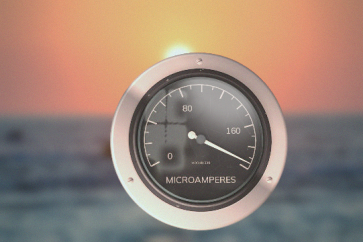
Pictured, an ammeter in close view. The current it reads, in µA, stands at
195 µA
